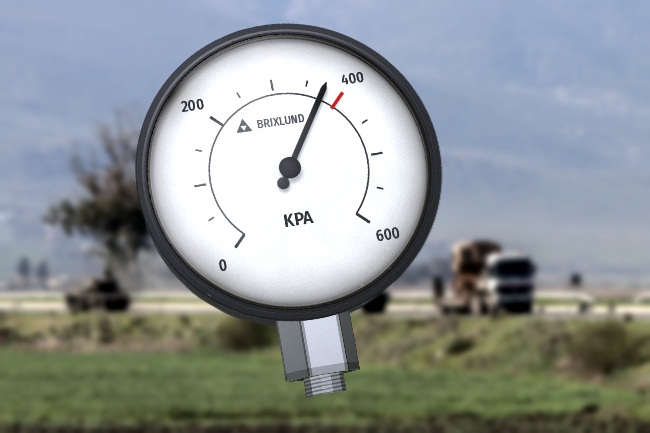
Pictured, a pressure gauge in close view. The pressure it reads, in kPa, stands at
375 kPa
